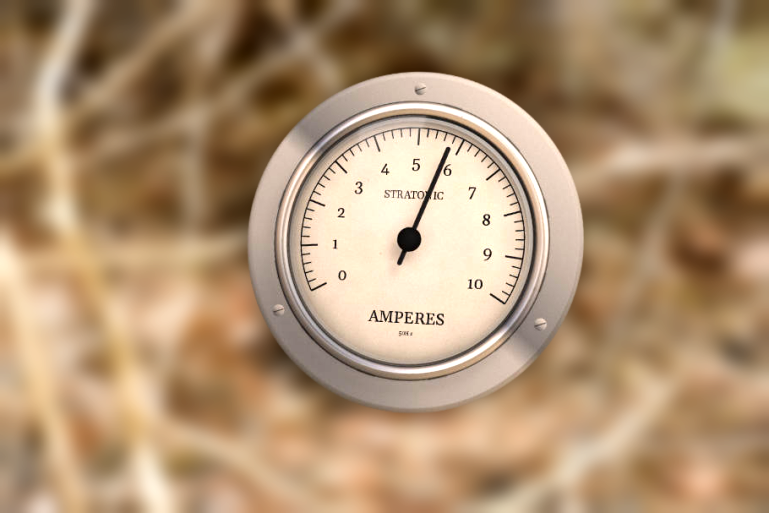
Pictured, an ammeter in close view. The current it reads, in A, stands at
5.8 A
